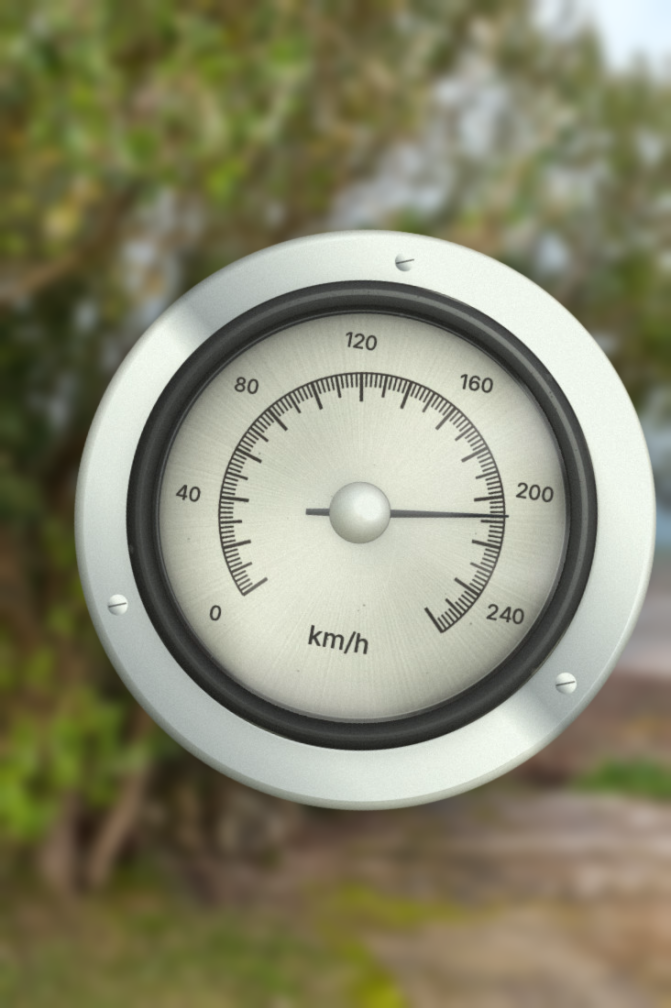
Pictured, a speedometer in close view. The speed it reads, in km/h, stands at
208 km/h
